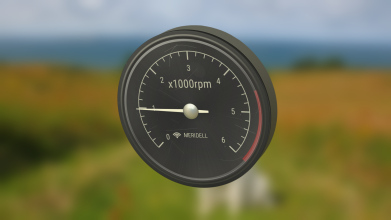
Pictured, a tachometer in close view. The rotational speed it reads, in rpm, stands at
1000 rpm
